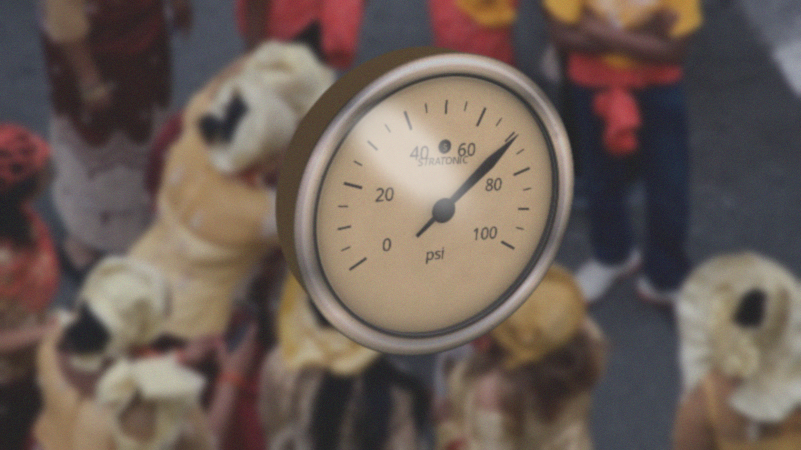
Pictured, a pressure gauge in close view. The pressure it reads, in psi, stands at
70 psi
